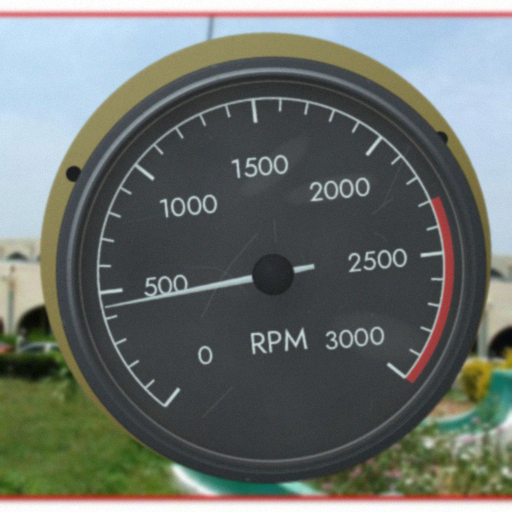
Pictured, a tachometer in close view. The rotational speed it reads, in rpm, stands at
450 rpm
